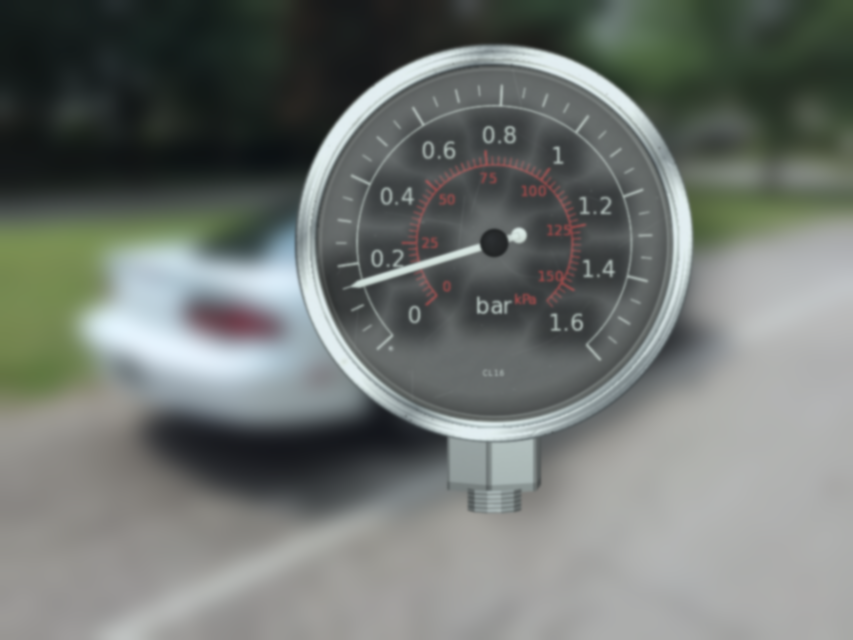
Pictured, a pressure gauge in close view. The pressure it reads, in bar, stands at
0.15 bar
